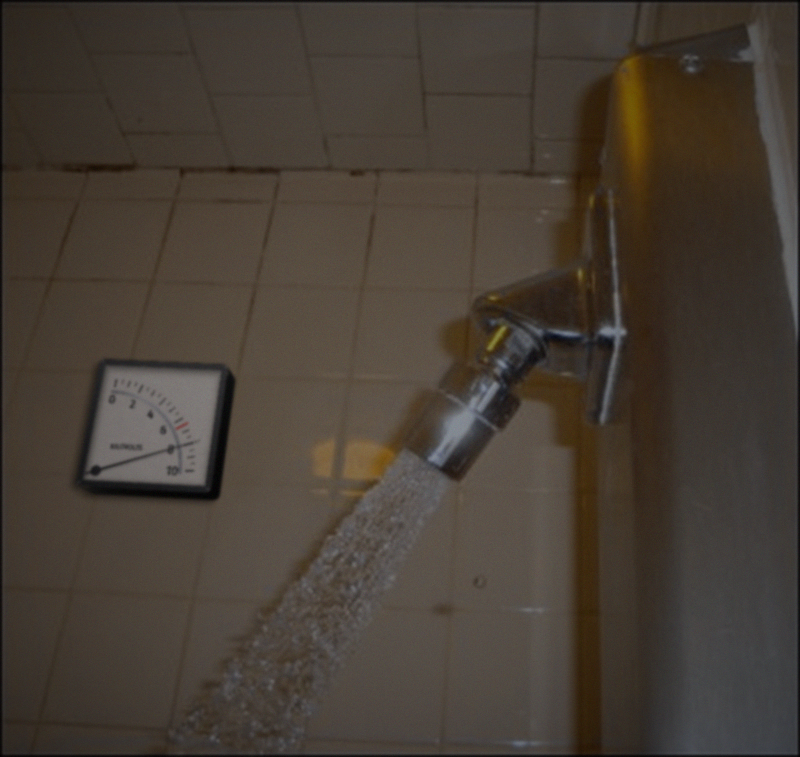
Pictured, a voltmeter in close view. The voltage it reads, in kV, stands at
8 kV
